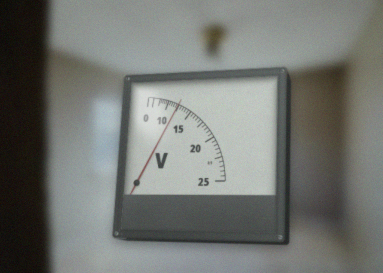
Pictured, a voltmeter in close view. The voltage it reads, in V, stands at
12.5 V
